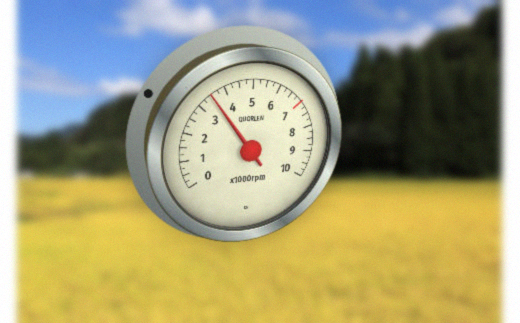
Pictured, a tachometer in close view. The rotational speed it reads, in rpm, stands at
3500 rpm
